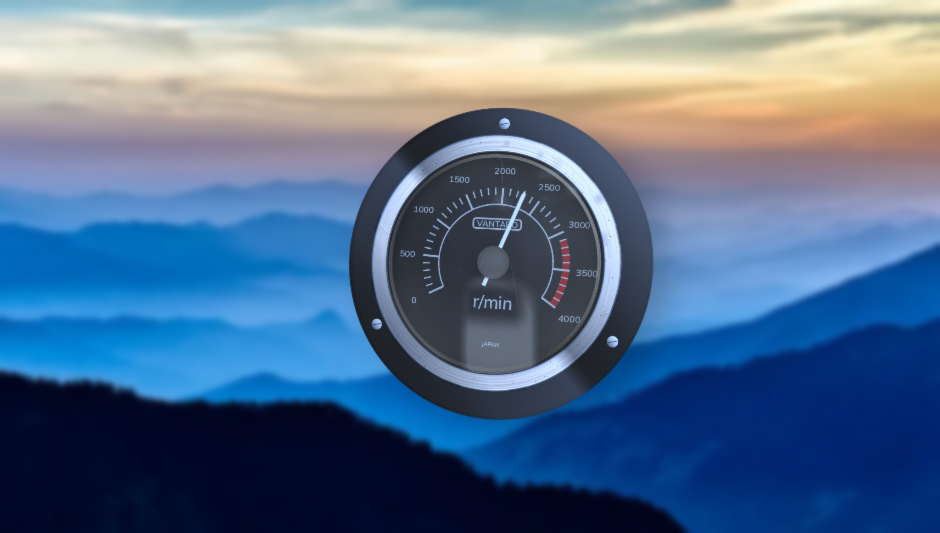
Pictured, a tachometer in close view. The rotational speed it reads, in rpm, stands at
2300 rpm
